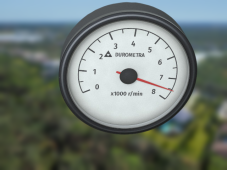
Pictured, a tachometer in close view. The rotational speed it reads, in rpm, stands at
7500 rpm
